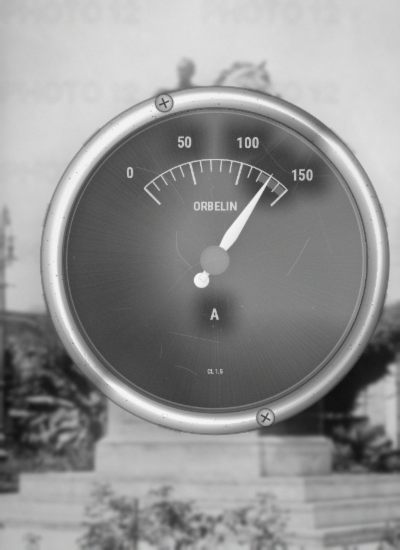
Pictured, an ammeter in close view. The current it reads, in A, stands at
130 A
